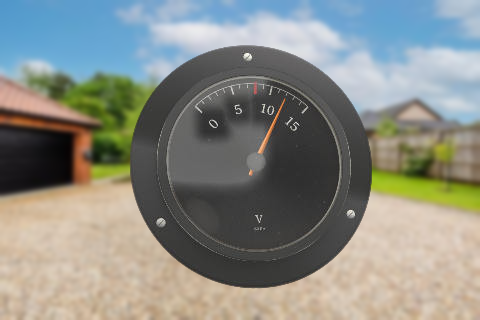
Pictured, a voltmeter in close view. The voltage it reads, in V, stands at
12 V
